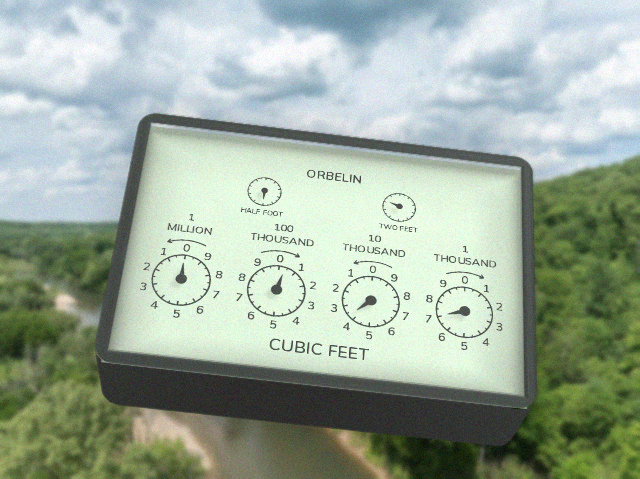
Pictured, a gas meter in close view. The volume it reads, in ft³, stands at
3700 ft³
